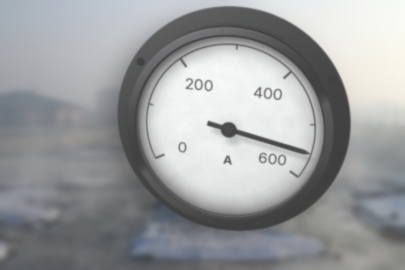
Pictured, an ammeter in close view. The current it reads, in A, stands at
550 A
